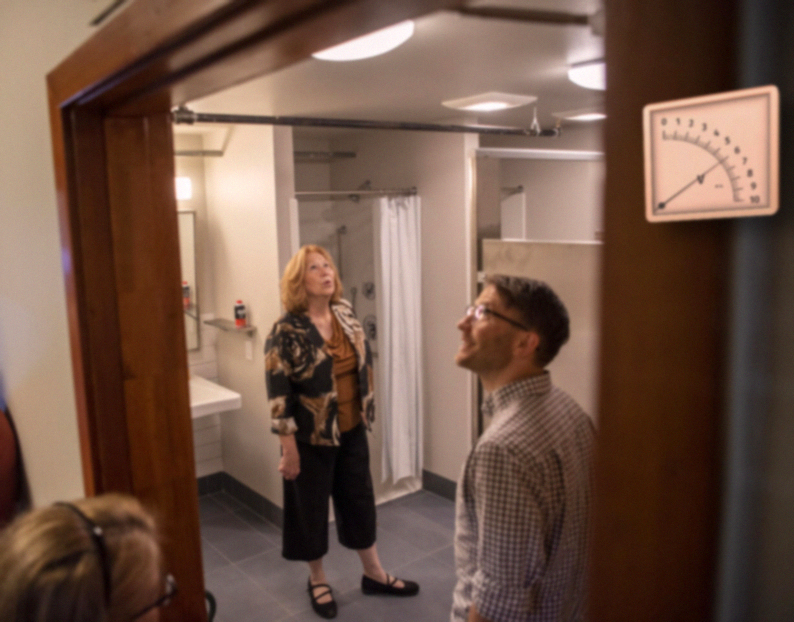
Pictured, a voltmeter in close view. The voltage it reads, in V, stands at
6 V
